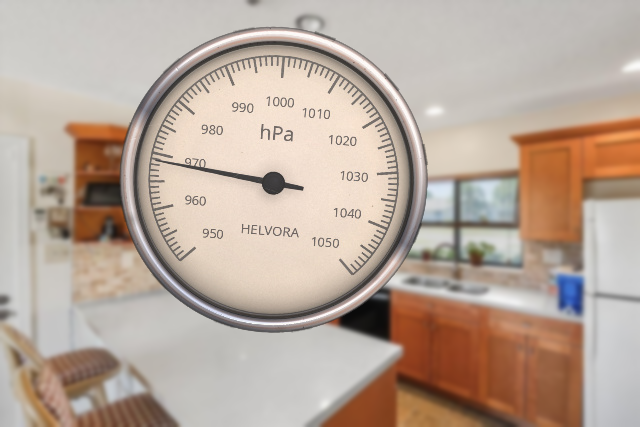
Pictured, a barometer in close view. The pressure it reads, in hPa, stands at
969 hPa
